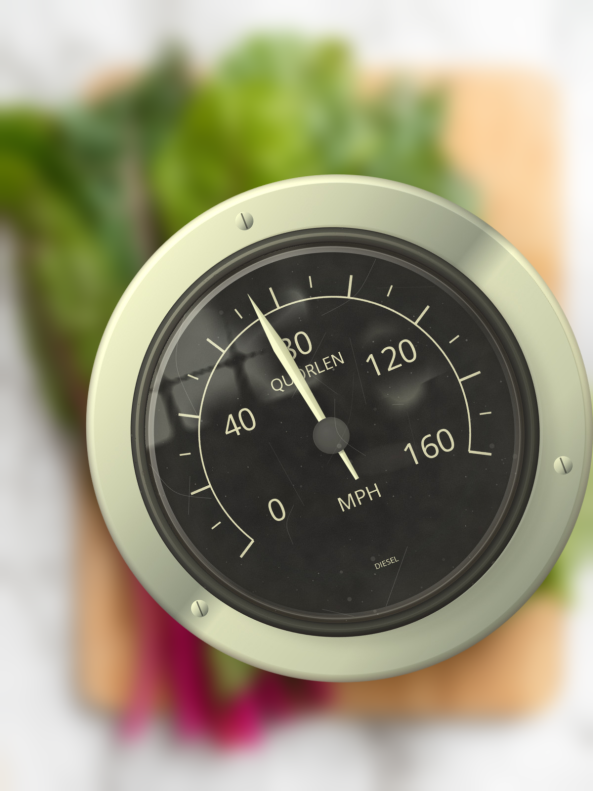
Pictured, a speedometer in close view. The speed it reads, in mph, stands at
75 mph
